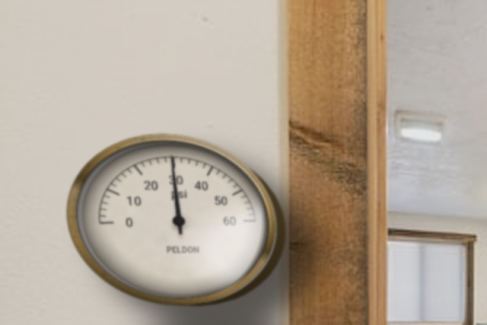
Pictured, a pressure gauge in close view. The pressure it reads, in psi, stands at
30 psi
